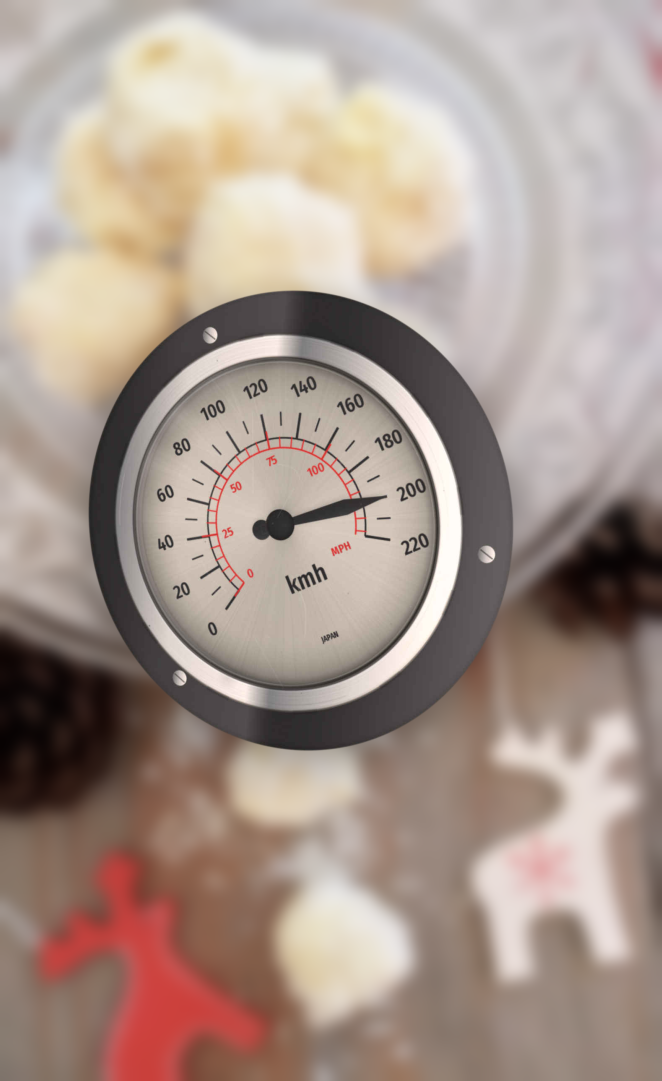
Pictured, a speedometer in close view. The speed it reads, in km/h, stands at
200 km/h
